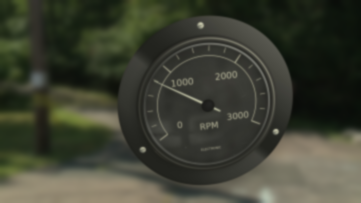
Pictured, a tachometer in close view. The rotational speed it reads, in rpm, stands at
800 rpm
